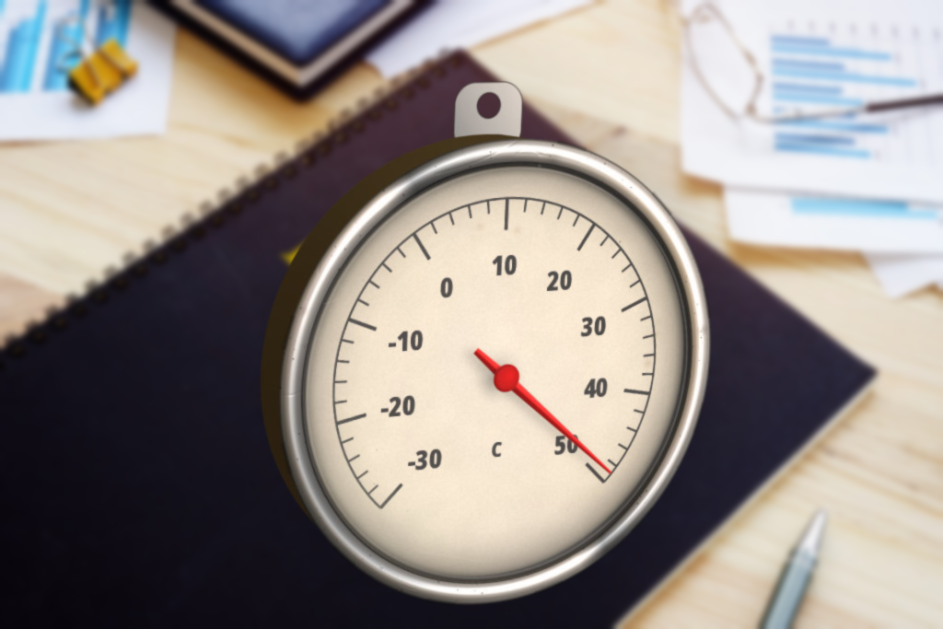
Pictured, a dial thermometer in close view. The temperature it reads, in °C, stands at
49 °C
